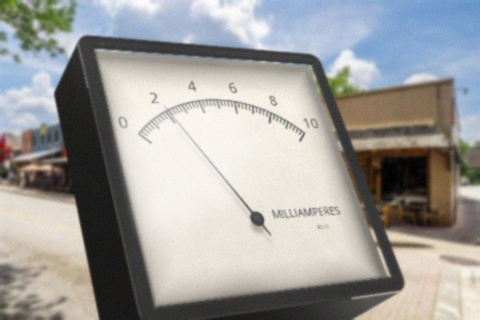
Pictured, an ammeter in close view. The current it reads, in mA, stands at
2 mA
